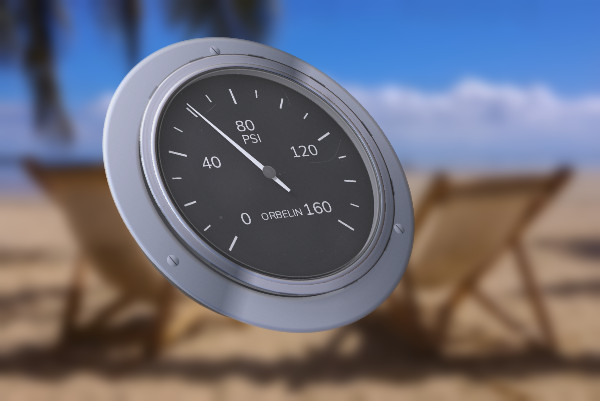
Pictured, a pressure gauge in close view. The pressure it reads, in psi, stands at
60 psi
